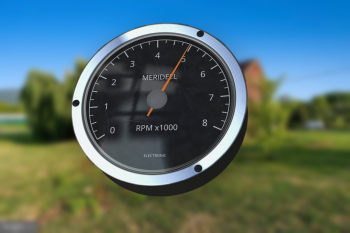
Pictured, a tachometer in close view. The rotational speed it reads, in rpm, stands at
5000 rpm
